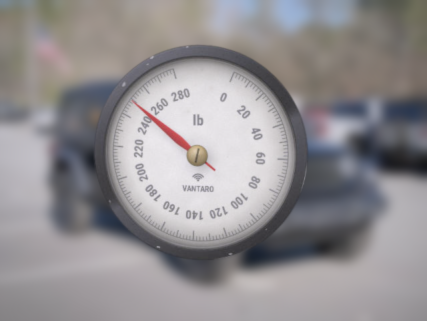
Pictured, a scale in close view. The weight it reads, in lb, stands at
250 lb
